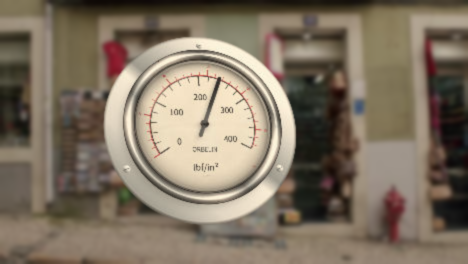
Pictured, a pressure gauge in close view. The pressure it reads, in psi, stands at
240 psi
